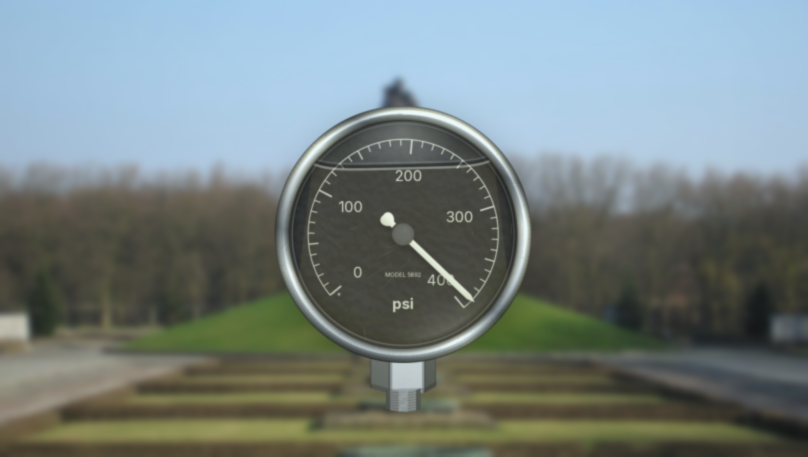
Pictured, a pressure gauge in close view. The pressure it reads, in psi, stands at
390 psi
